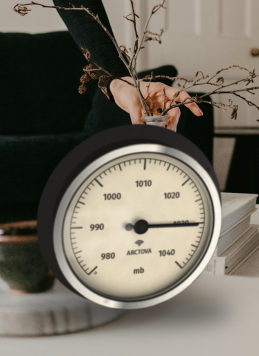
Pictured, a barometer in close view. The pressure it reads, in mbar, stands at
1030 mbar
